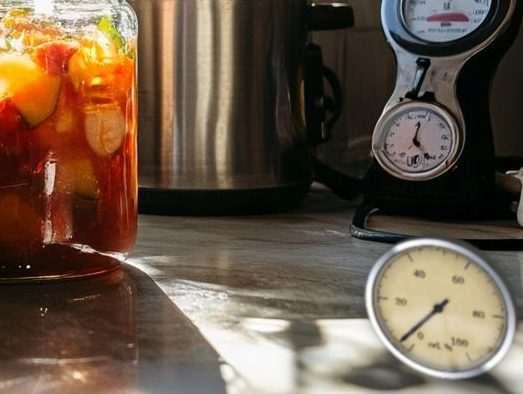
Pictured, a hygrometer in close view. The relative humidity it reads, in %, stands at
4 %
